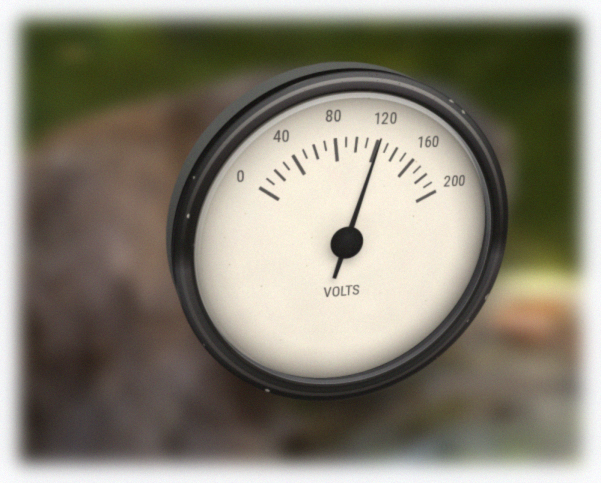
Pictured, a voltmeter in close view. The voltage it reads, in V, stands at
120 V
